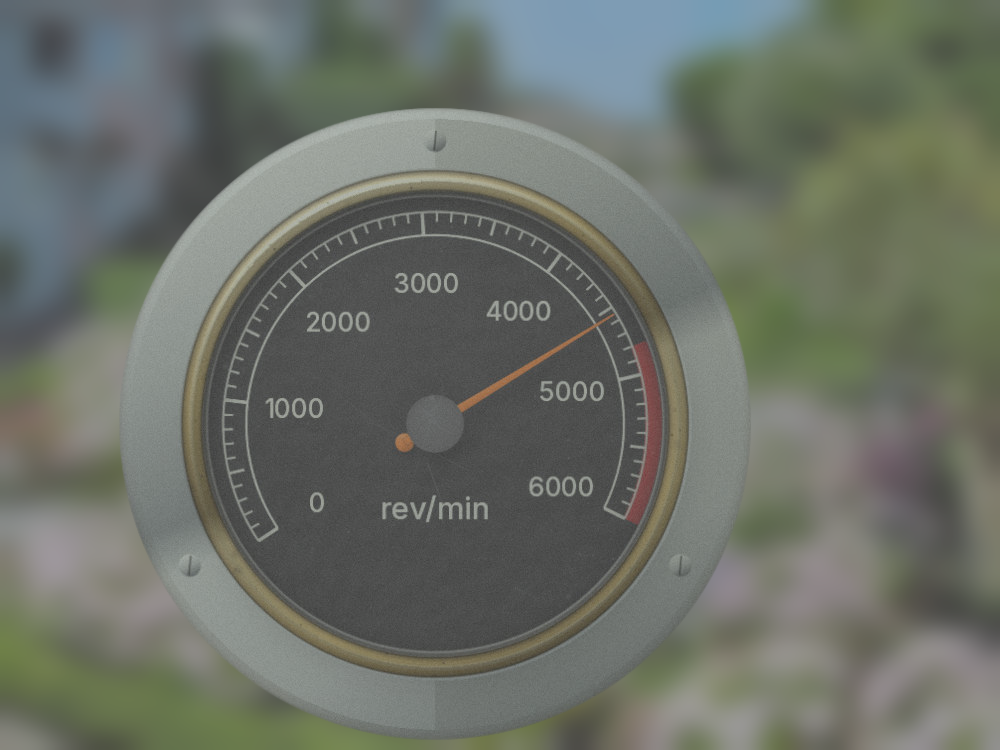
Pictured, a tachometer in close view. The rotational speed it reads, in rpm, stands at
4550 rpm
